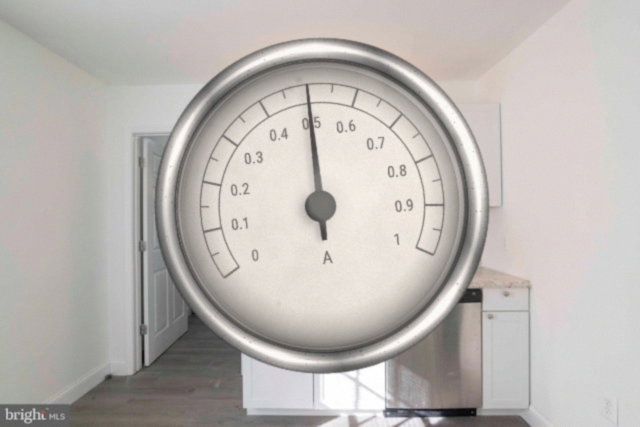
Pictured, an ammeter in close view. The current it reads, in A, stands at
0.5 A
